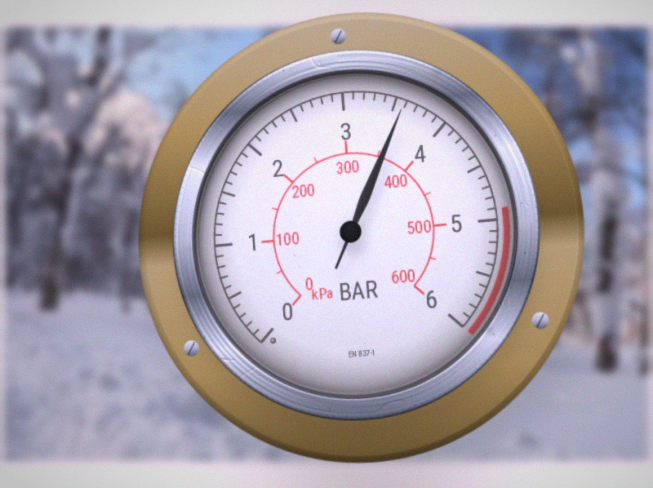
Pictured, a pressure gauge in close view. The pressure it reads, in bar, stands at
3.6 bar
